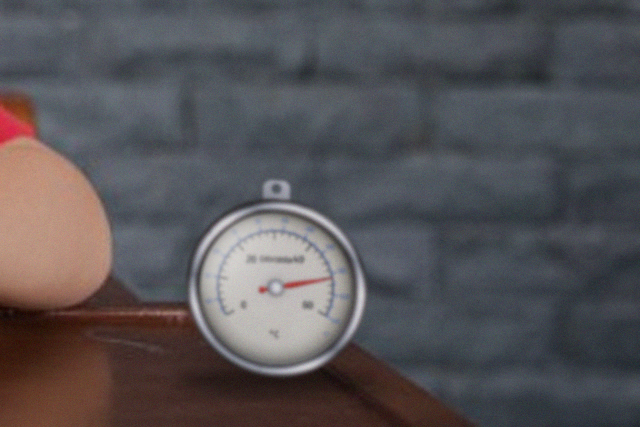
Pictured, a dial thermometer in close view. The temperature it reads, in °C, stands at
50 °C
